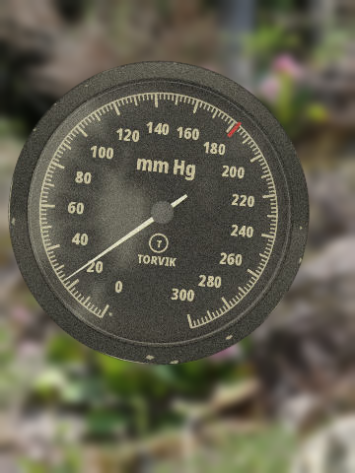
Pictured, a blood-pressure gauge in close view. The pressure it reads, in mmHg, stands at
24 mmHg
